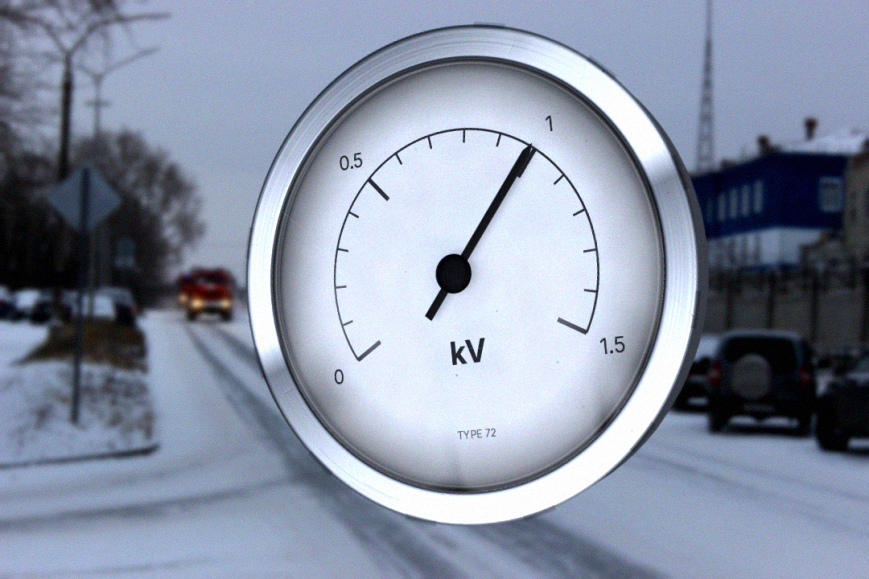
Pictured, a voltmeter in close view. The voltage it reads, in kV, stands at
1 kV
